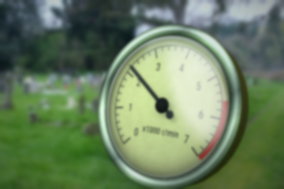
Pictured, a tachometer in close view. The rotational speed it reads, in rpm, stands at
2200 rpm
